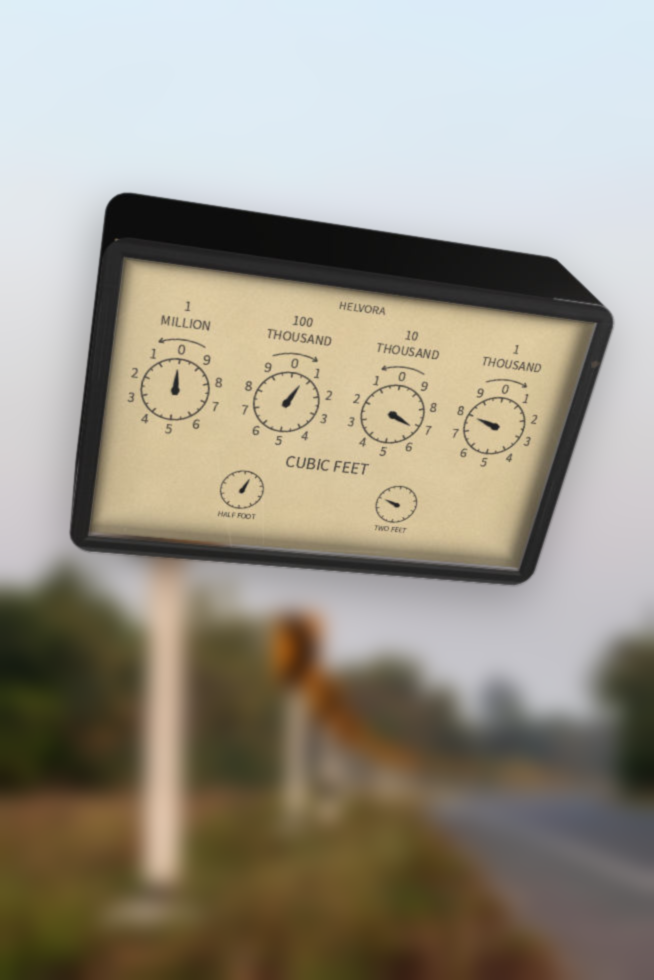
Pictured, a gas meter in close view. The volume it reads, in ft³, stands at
6800 ft³
